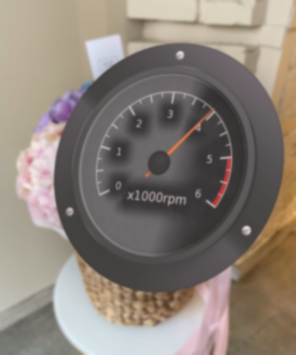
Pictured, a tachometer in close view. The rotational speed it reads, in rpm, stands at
4000 rpm
